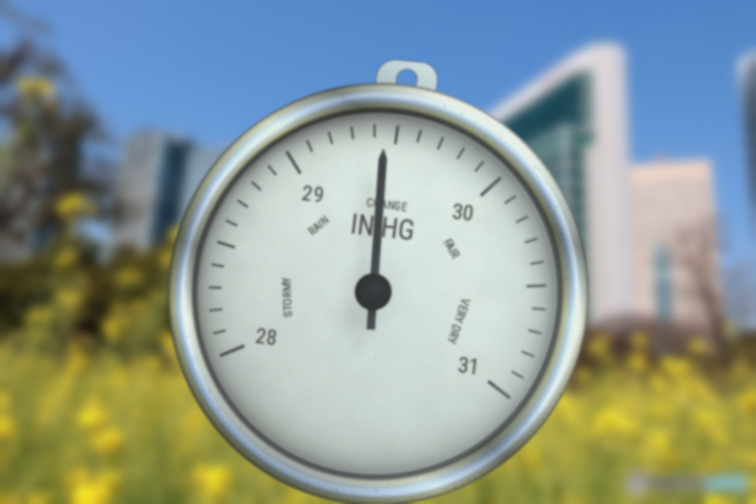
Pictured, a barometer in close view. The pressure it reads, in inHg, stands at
29.45 inHg
